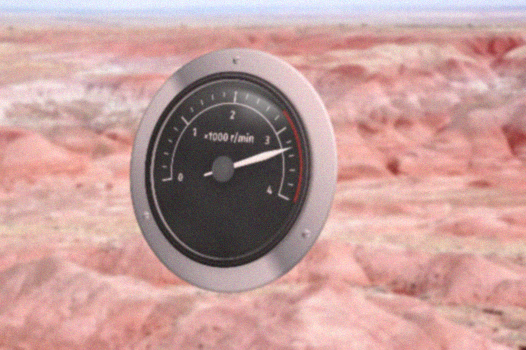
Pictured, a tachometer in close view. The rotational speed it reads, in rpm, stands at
3300 rpm
